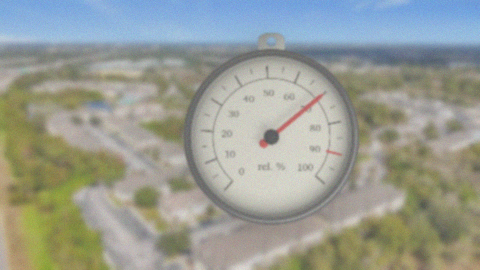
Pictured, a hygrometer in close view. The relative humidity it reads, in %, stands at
70 %
